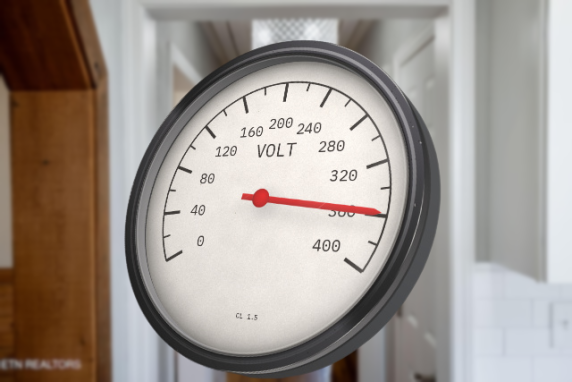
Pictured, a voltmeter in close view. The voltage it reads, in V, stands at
360 V
